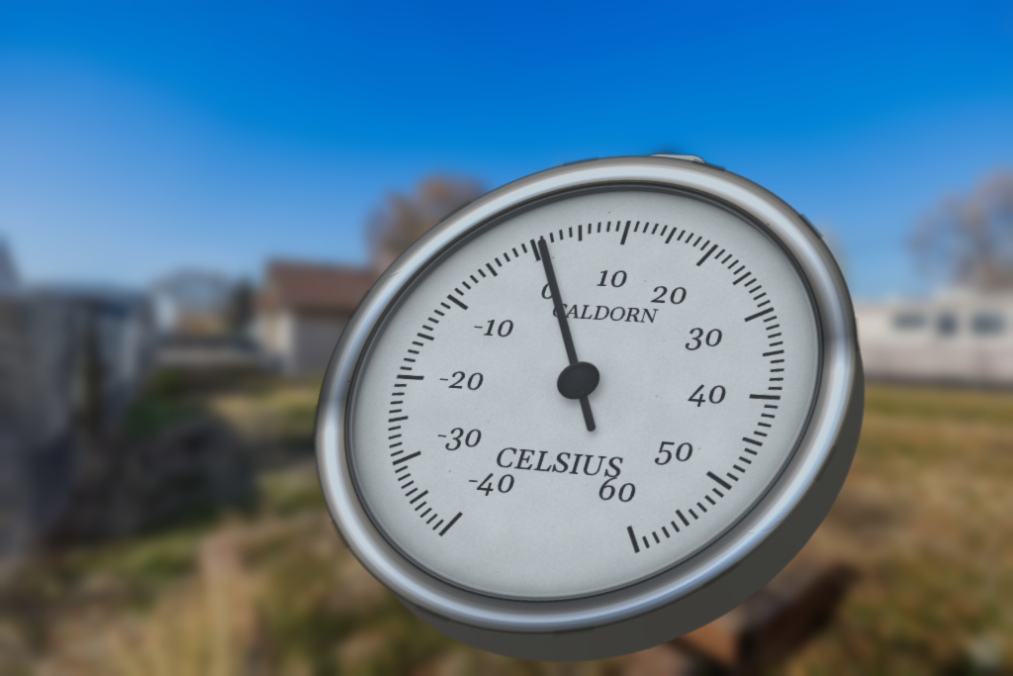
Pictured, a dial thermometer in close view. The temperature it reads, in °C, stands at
1 °C
